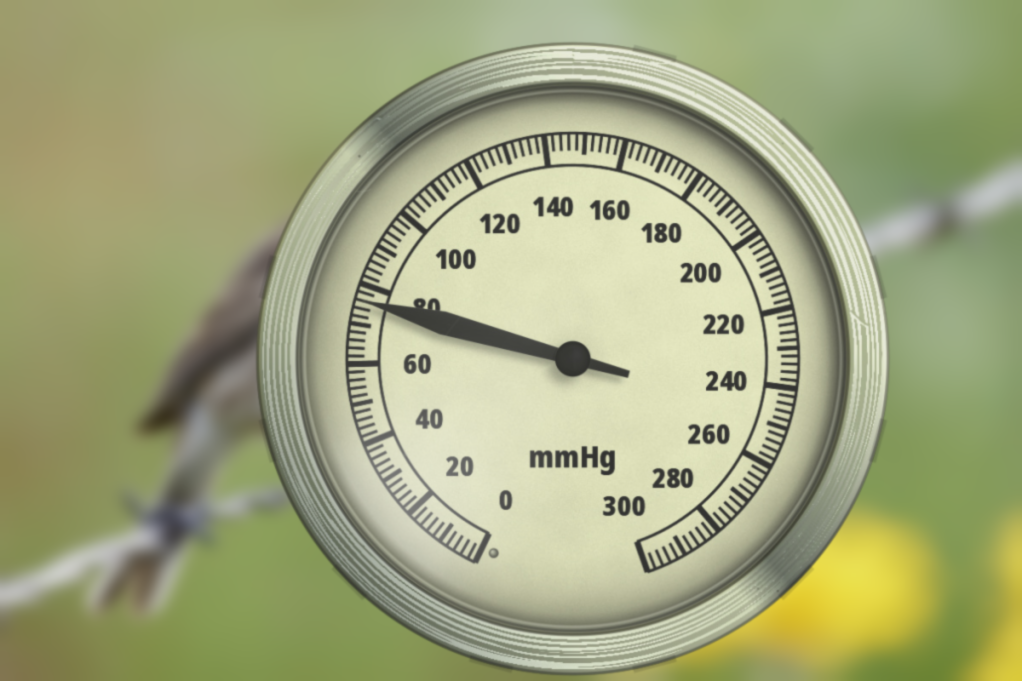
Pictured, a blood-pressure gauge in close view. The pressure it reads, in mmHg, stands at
76 mmHg
